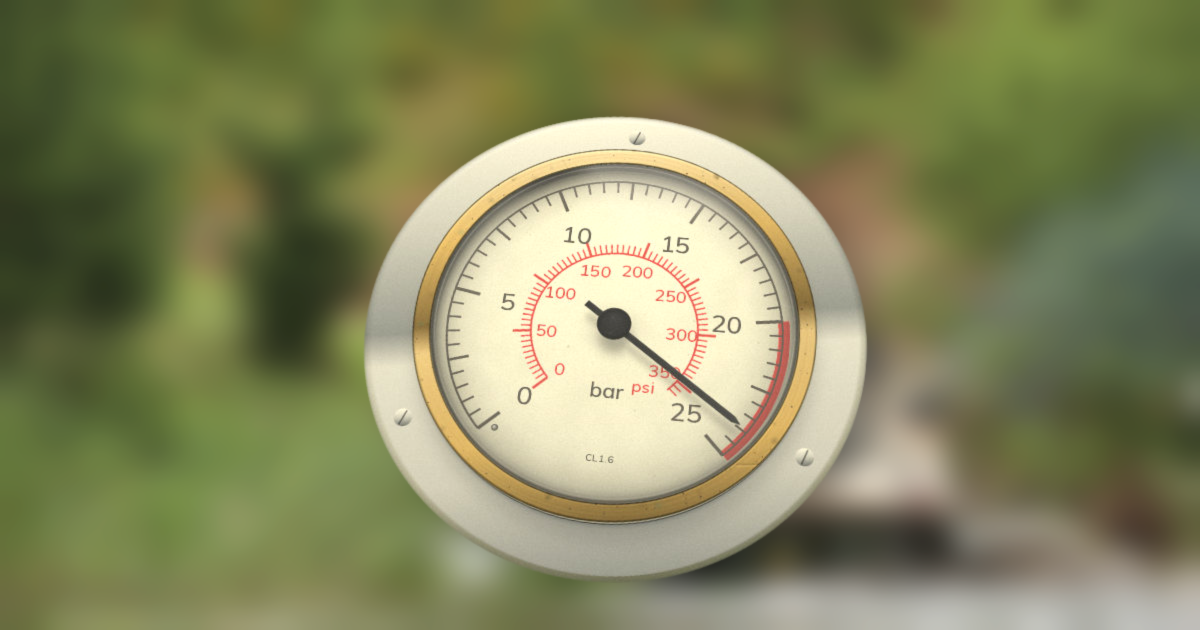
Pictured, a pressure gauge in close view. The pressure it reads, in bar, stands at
24 bar
